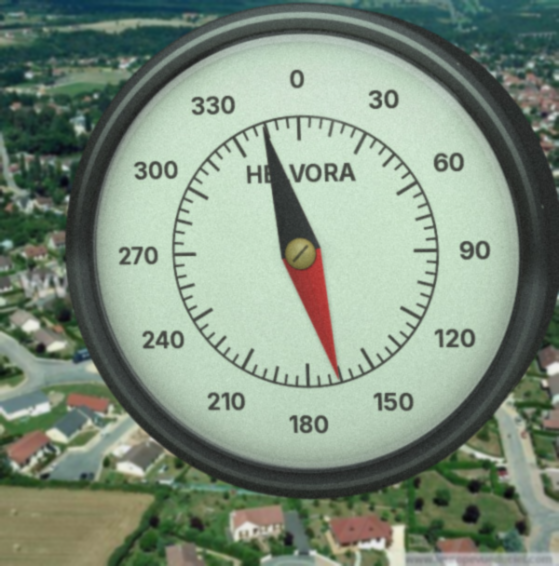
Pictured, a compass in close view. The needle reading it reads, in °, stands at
165 °
